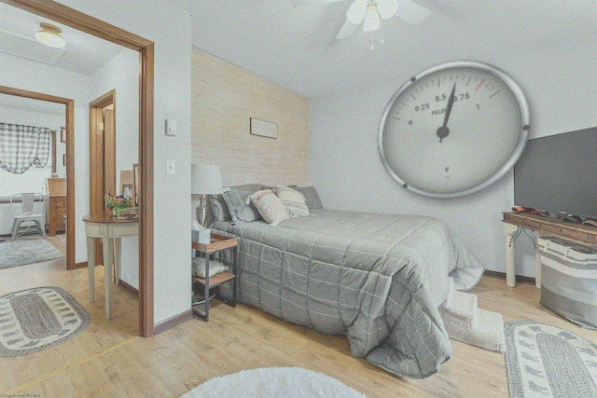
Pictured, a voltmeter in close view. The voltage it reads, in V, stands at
0.65 V
